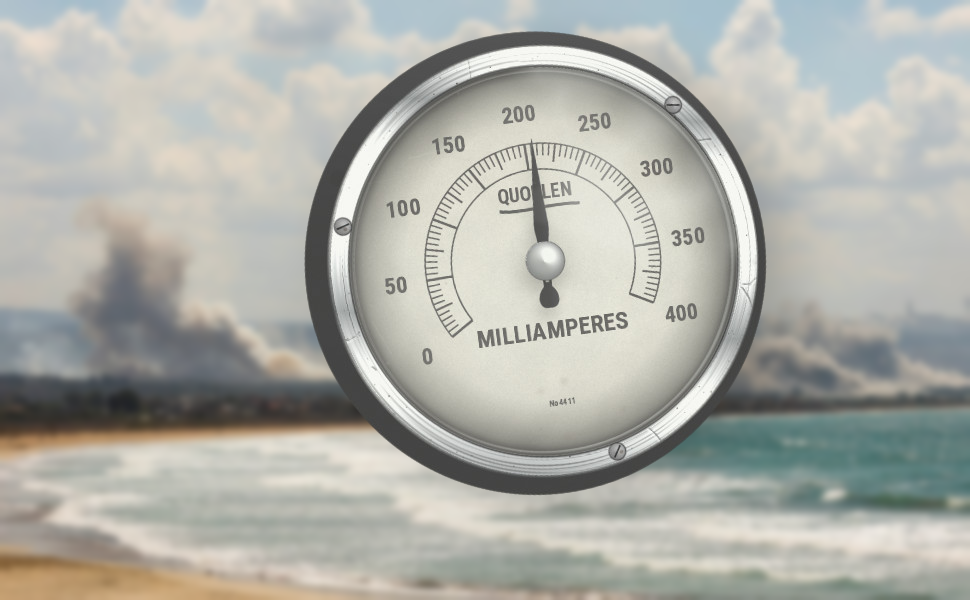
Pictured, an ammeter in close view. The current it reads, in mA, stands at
205 mA
